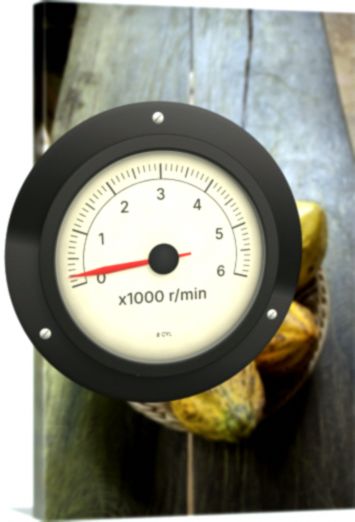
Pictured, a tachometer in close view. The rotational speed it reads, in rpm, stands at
200 rpm
